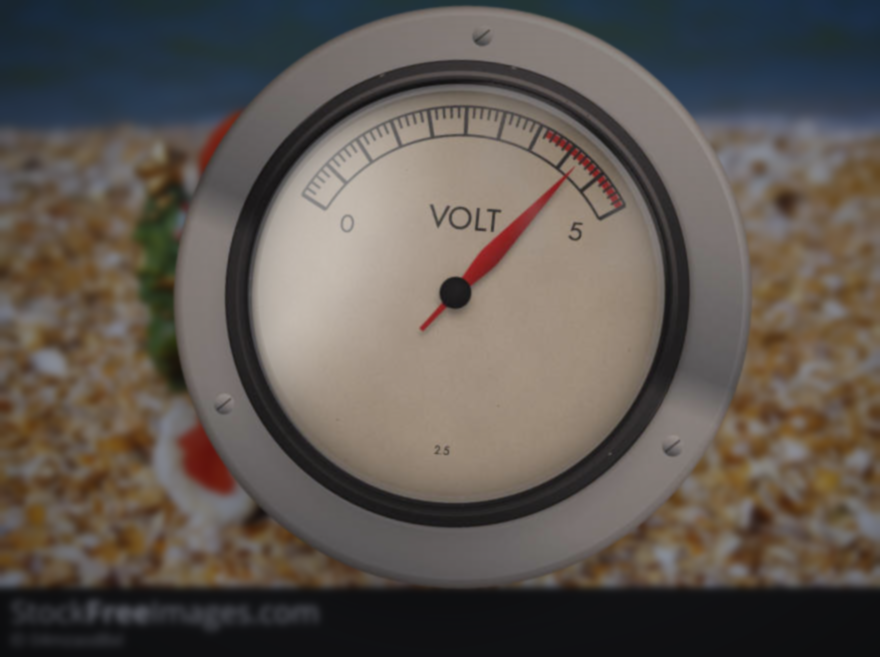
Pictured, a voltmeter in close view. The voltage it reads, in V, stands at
4.2 V
